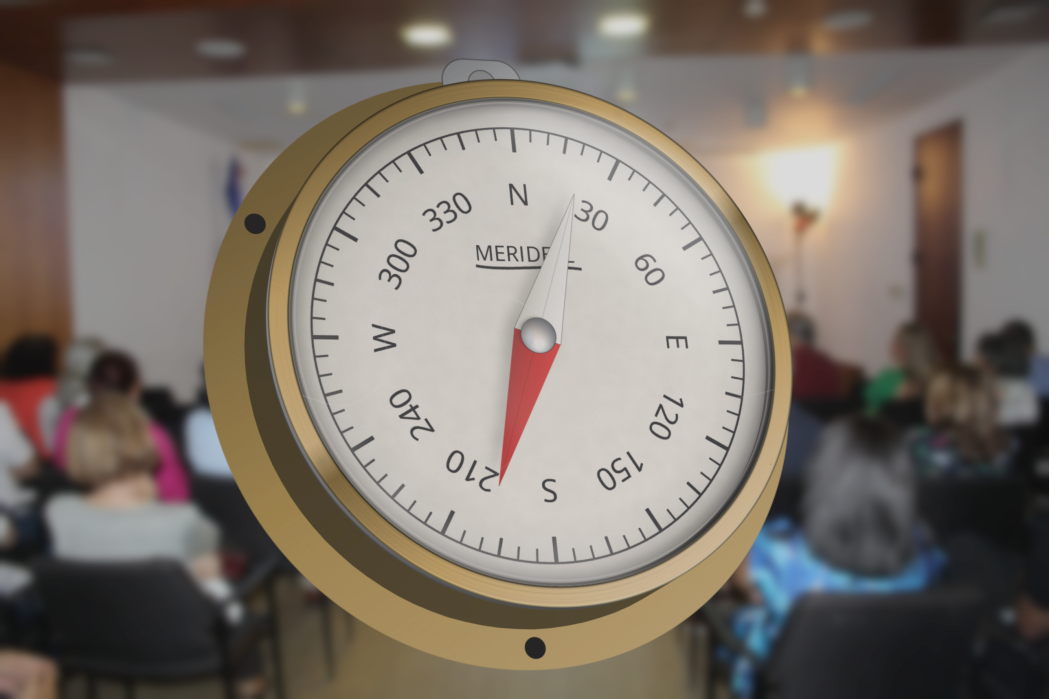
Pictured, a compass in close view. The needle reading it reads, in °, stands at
200 °
